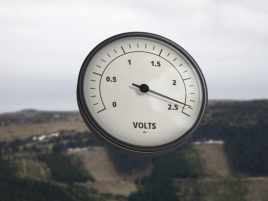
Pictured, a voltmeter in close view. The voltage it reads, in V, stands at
2.4 V
